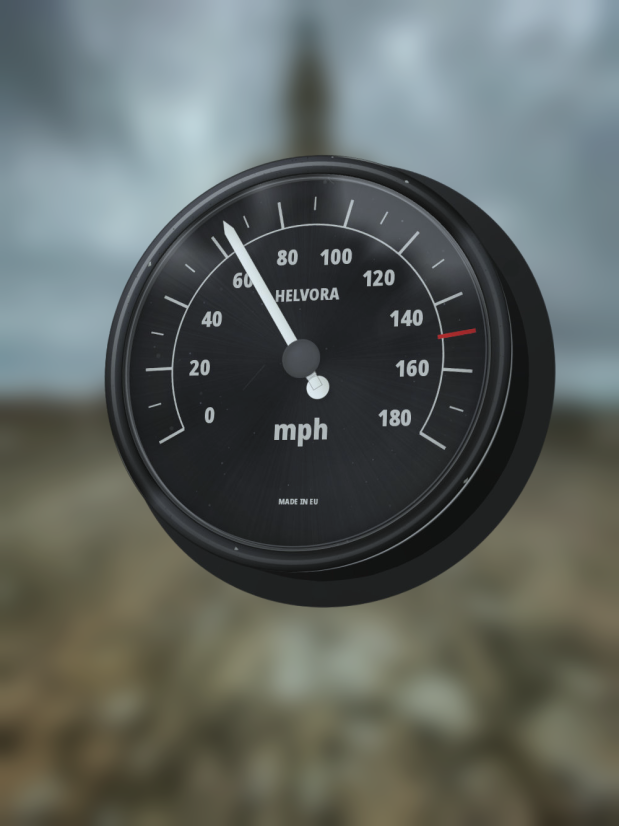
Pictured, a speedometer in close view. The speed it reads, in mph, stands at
65 mph
